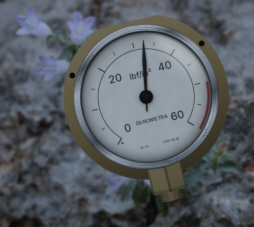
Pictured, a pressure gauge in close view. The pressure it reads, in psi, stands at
32.5 psi
